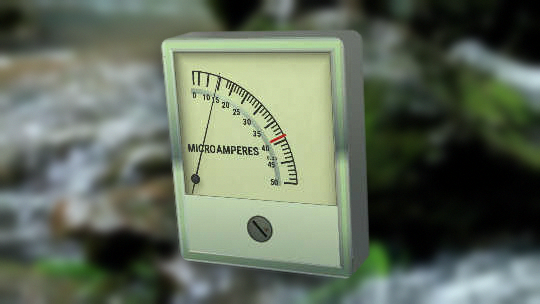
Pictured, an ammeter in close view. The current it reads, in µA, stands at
15 µA
